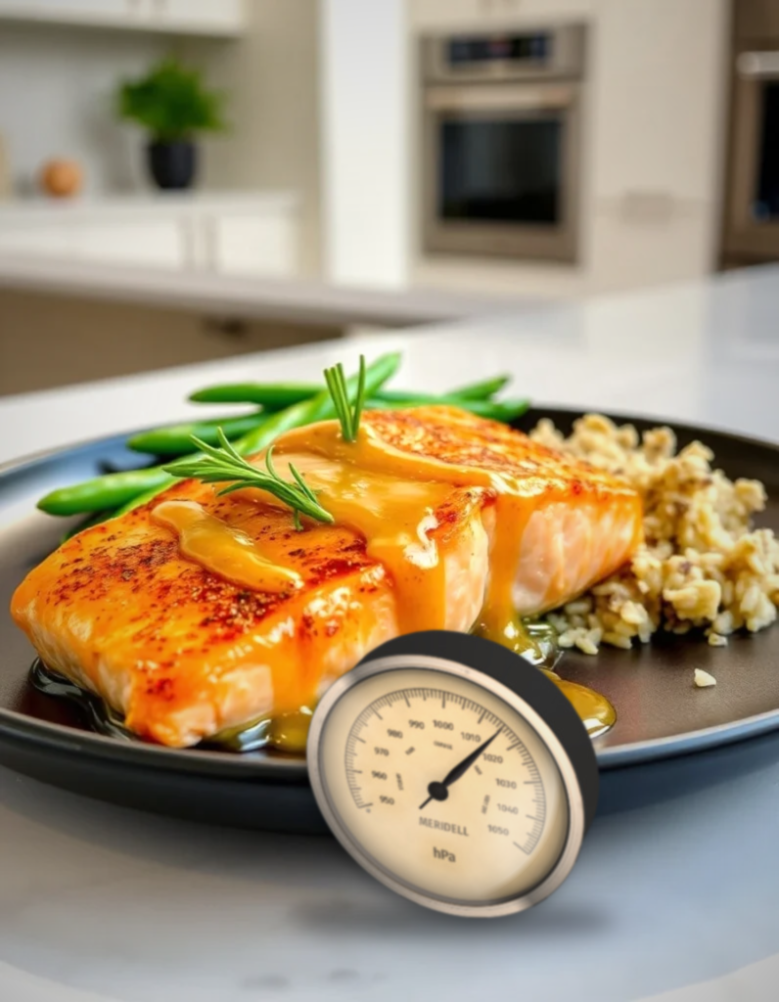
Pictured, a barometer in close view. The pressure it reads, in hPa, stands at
1015 hPa
